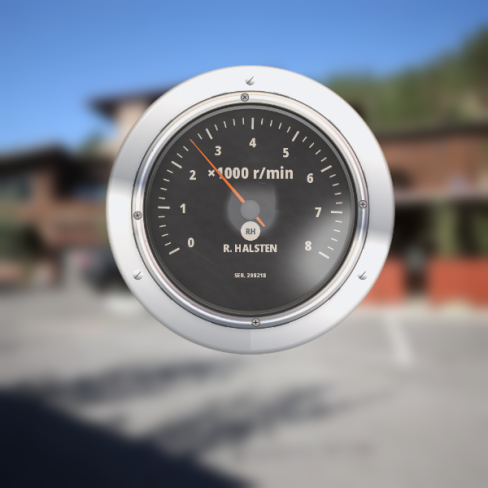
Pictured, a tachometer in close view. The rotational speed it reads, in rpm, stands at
2600 rpm
